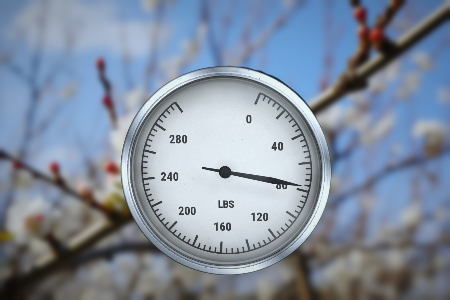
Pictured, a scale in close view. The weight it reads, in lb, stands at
76 lb
